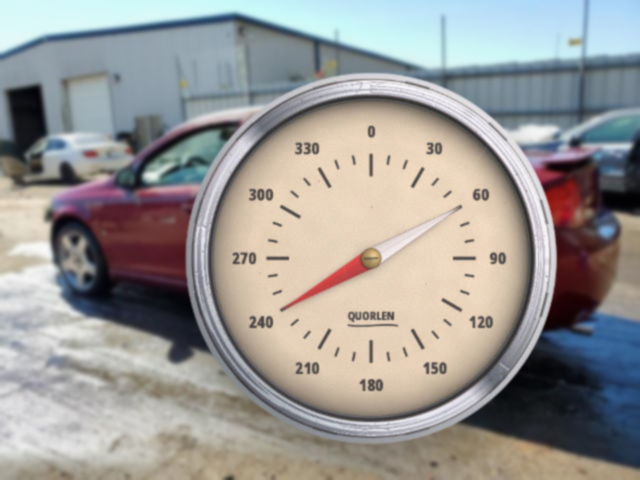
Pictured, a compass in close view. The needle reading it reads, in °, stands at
240 °
